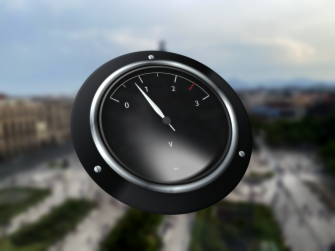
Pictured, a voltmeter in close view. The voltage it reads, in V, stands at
0.75 V
